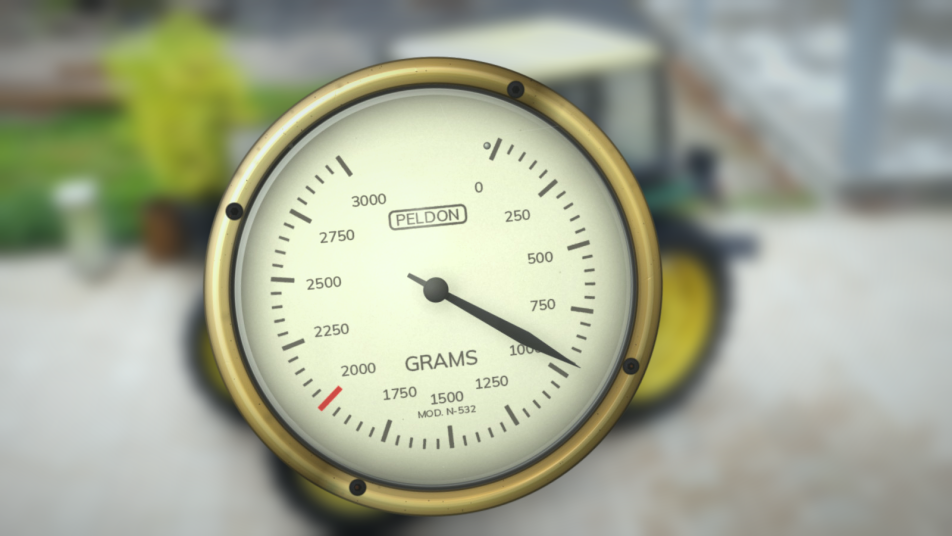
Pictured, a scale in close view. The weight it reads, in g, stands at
950 g
